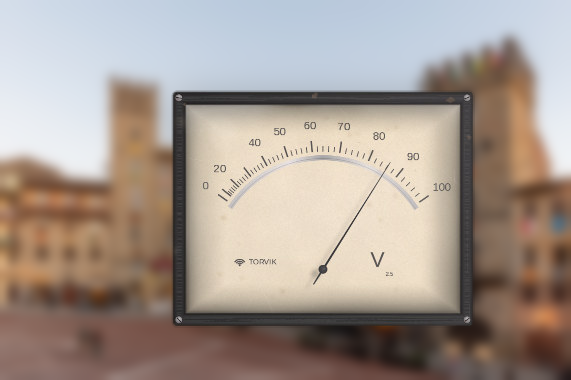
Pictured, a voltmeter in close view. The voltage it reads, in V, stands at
86 V
